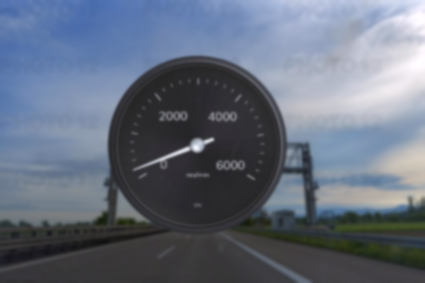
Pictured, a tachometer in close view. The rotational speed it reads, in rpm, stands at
200 rpm
